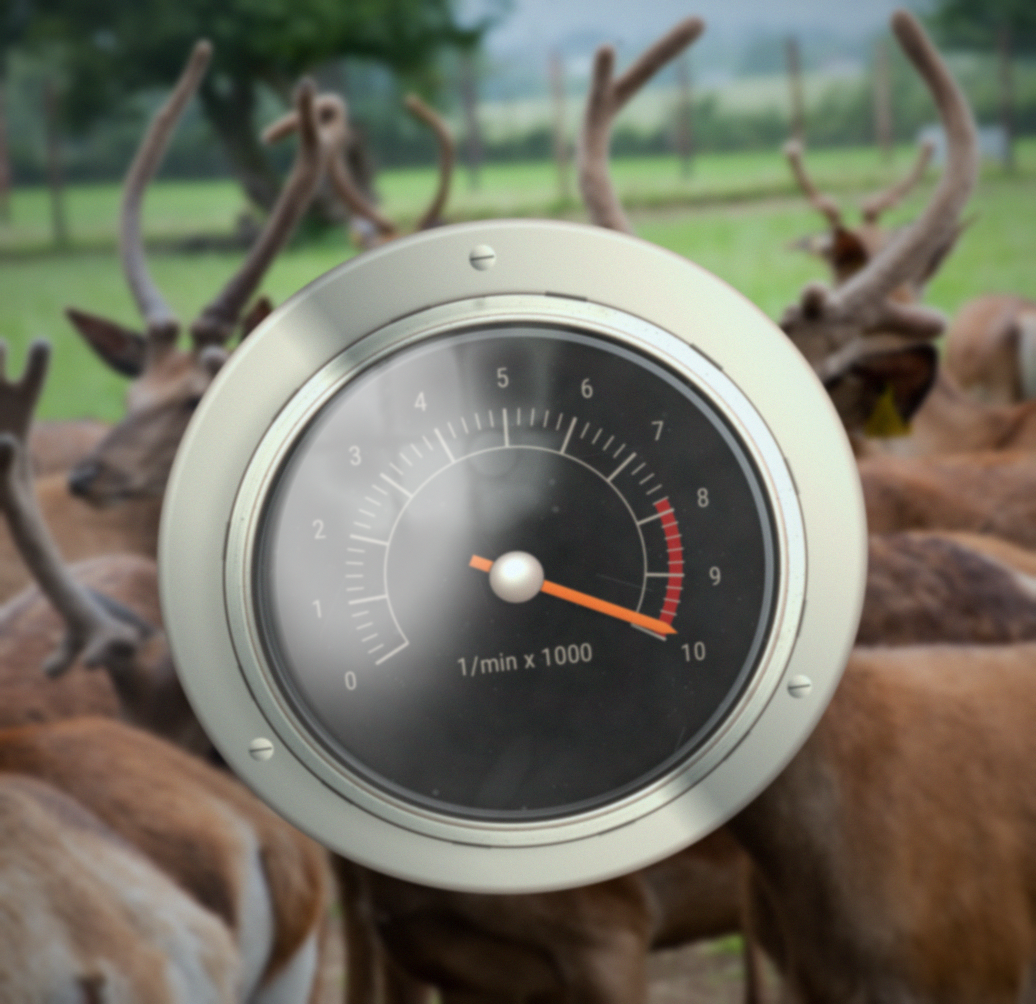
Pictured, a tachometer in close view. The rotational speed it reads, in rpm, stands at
9800 rpm
